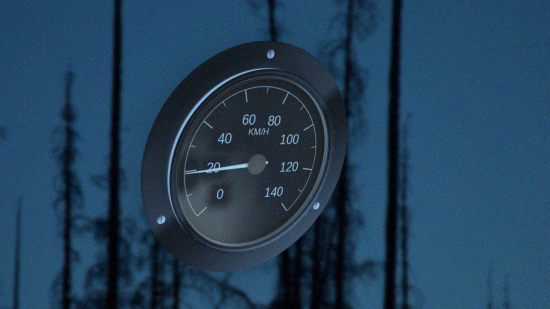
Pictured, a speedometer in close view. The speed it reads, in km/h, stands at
20 km/h
